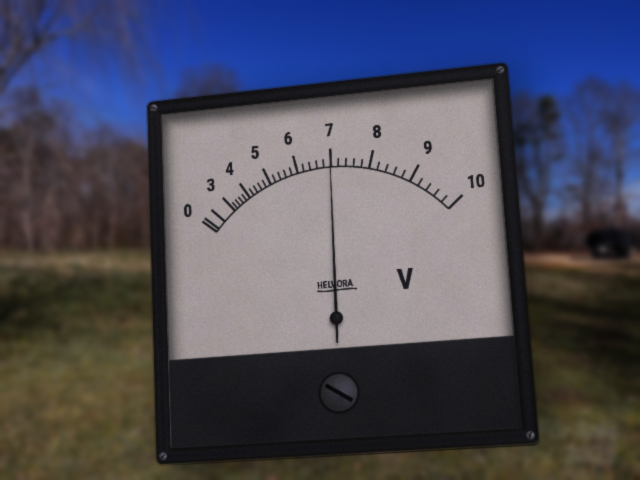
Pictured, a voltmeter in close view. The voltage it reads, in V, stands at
7 V
